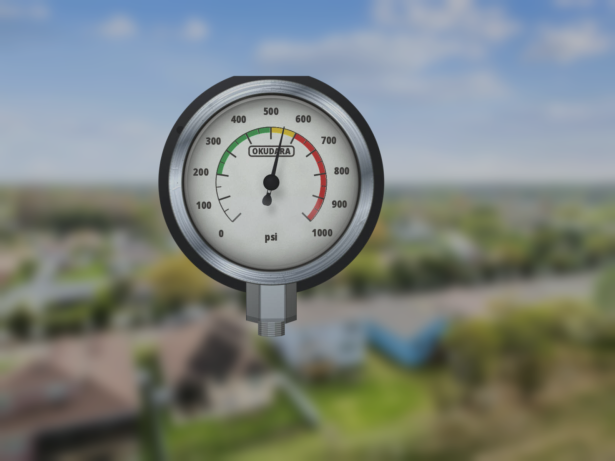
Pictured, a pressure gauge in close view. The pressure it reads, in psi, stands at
550 psi
